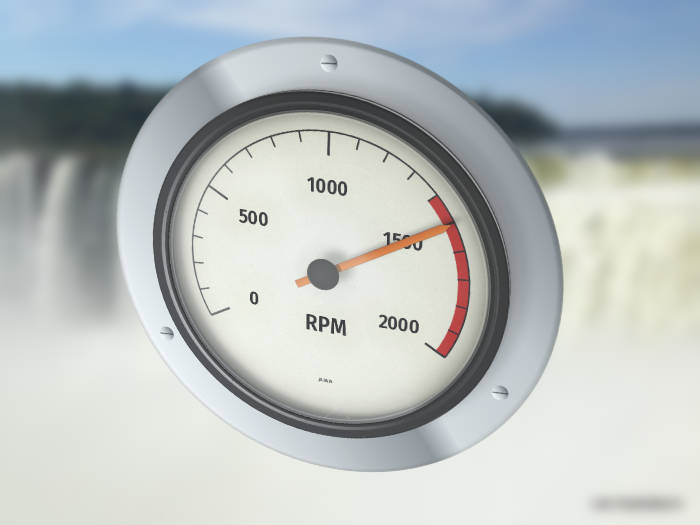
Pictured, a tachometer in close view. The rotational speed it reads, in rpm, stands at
1500 rpm
